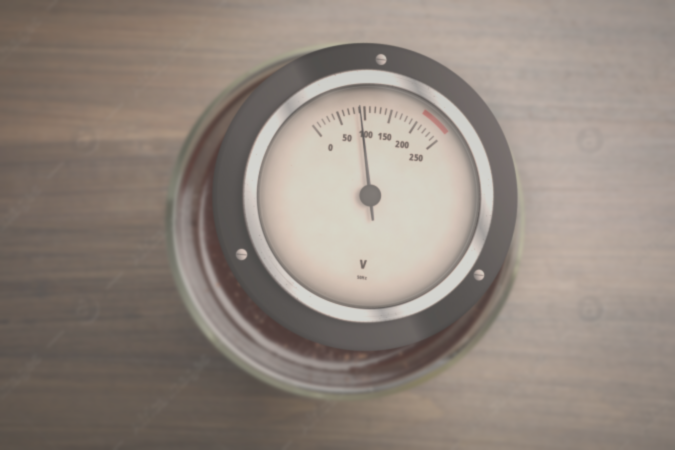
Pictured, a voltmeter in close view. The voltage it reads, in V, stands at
90 V
